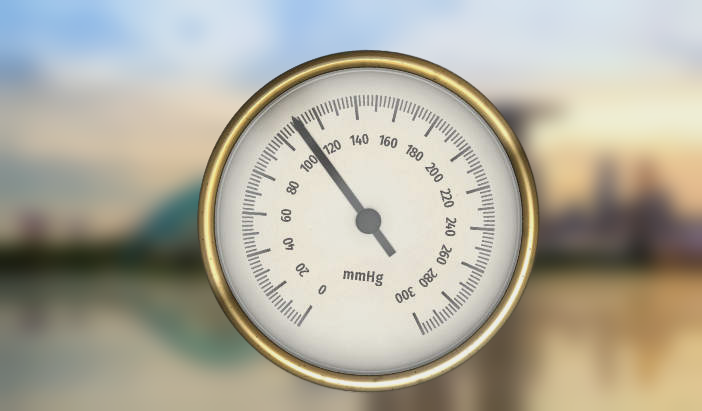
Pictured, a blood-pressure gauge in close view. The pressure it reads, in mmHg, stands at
110 mmHg
